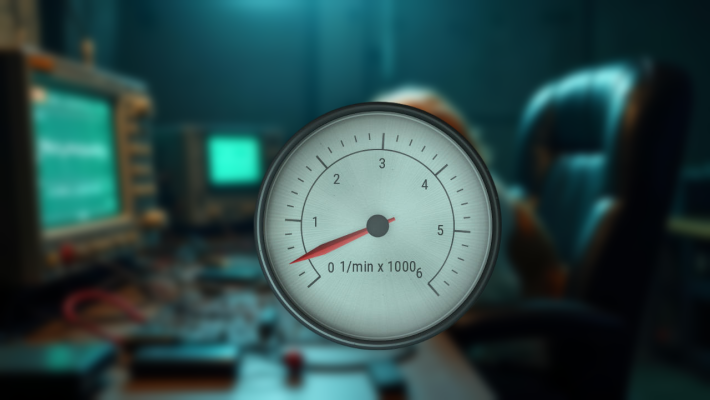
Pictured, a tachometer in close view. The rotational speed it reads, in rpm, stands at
400 rpm
